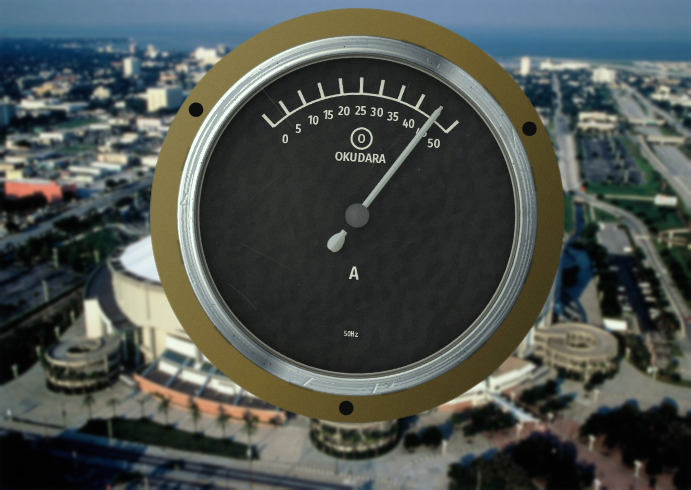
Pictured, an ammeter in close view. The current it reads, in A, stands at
45 A
